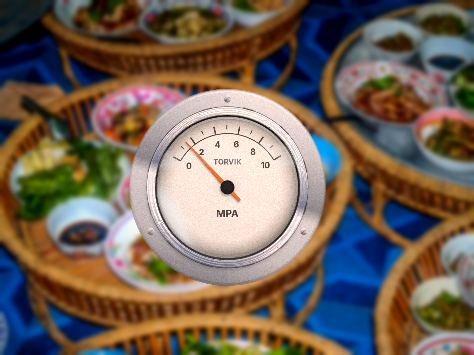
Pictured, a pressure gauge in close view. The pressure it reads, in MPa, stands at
1.5 MPa
